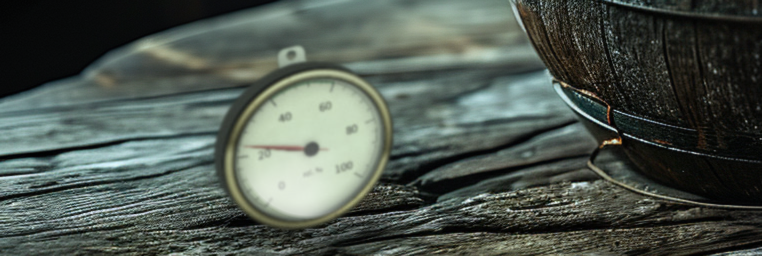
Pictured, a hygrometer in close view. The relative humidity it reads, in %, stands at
24 %
